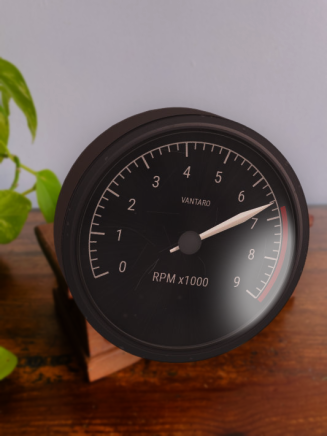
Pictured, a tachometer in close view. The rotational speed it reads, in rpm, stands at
6600 rpm
